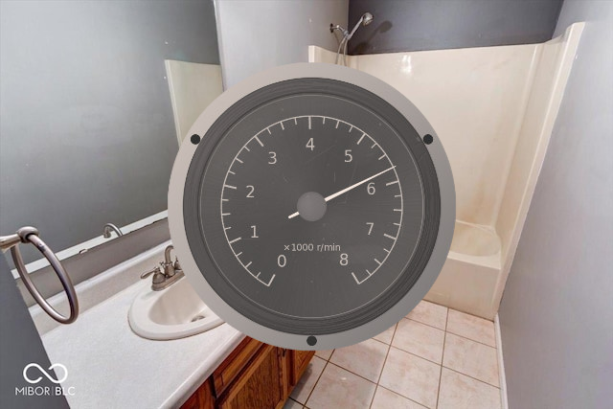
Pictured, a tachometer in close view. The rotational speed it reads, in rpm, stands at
5750 rpm
